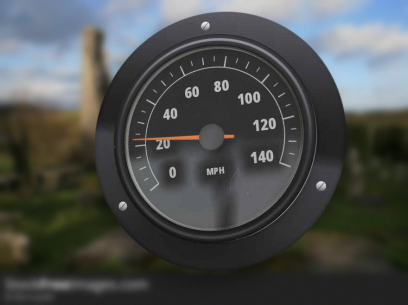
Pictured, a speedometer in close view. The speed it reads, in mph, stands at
22.5 mph
